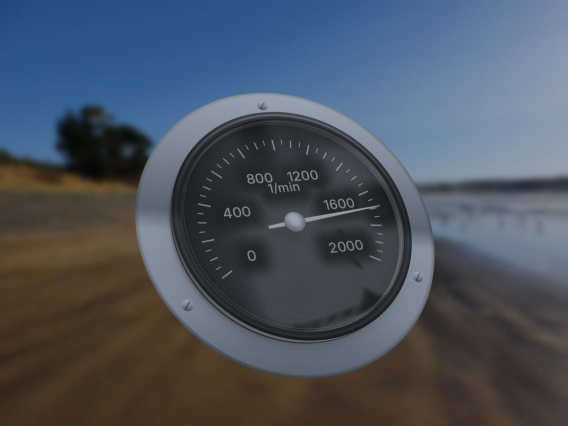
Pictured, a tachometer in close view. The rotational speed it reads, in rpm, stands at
1700 rpm
